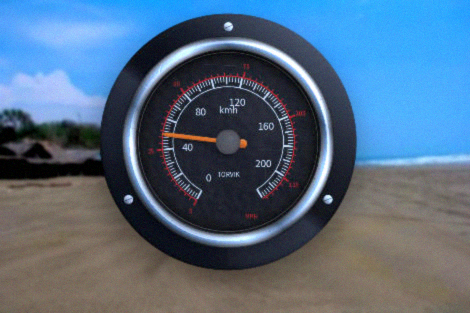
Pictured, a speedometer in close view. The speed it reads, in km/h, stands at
50 km/h
